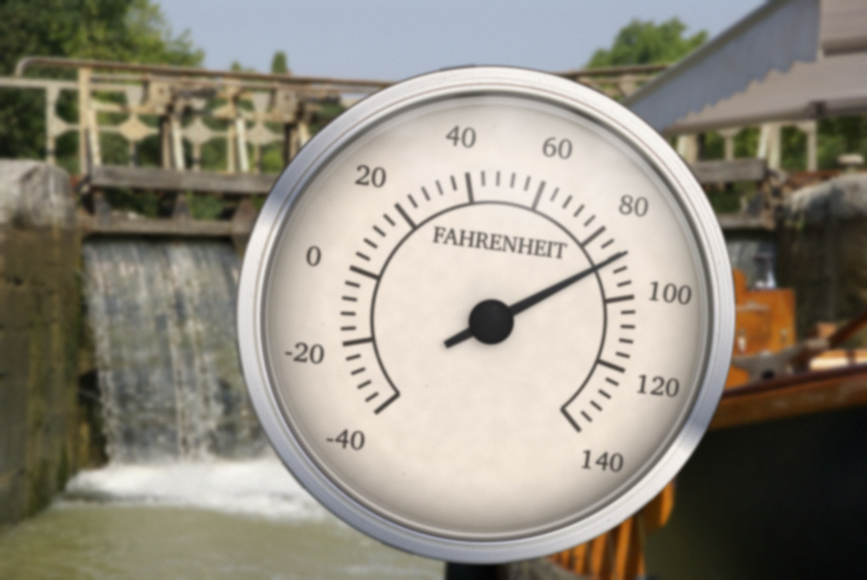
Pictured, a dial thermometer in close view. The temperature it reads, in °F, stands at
88 °F
